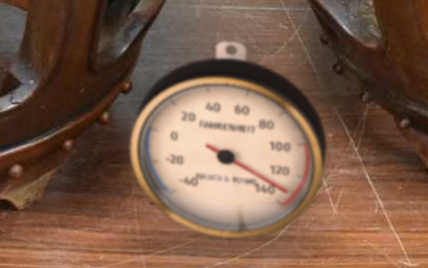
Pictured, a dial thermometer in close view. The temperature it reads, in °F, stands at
130 °F
